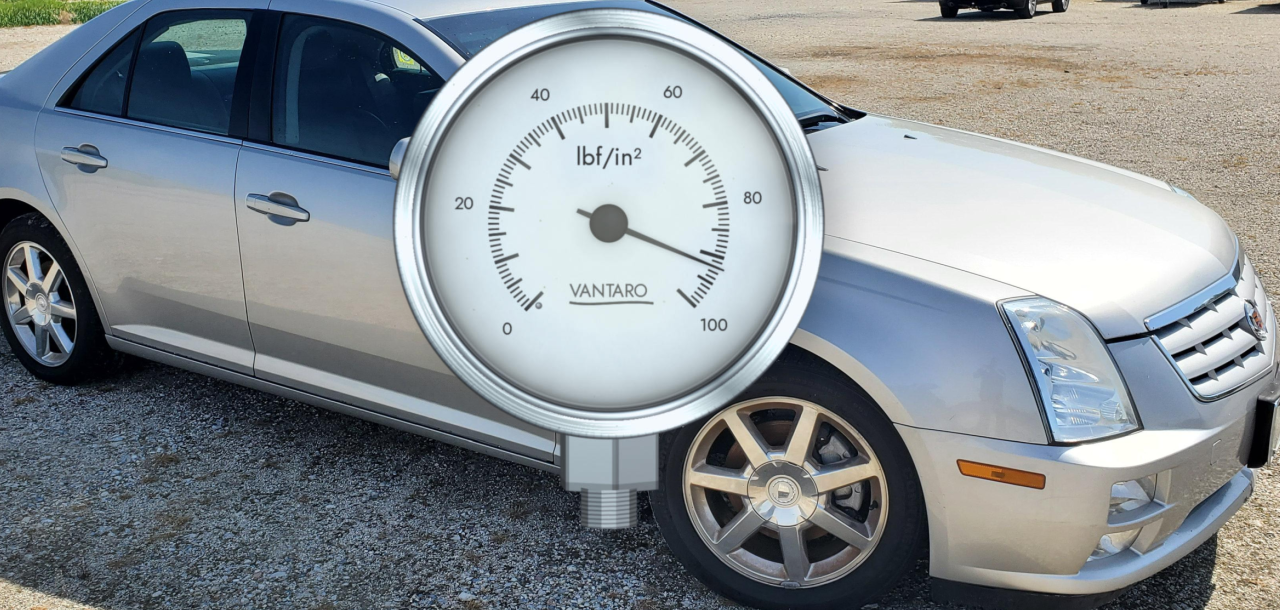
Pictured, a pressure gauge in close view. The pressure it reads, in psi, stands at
92 psi
